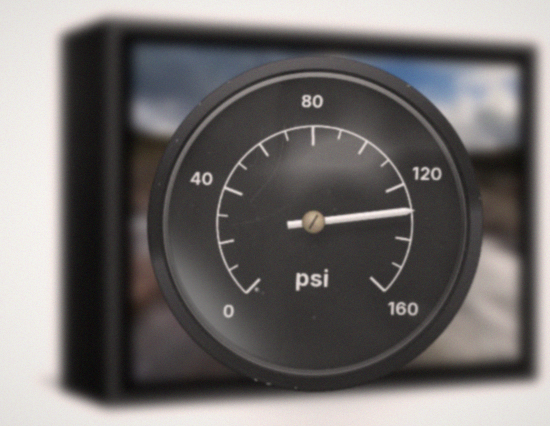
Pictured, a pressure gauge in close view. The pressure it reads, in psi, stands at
130 psi
